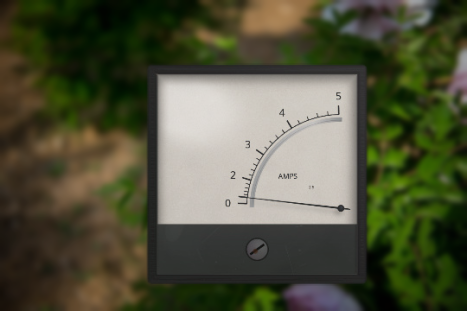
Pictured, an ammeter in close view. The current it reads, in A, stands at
1 A
